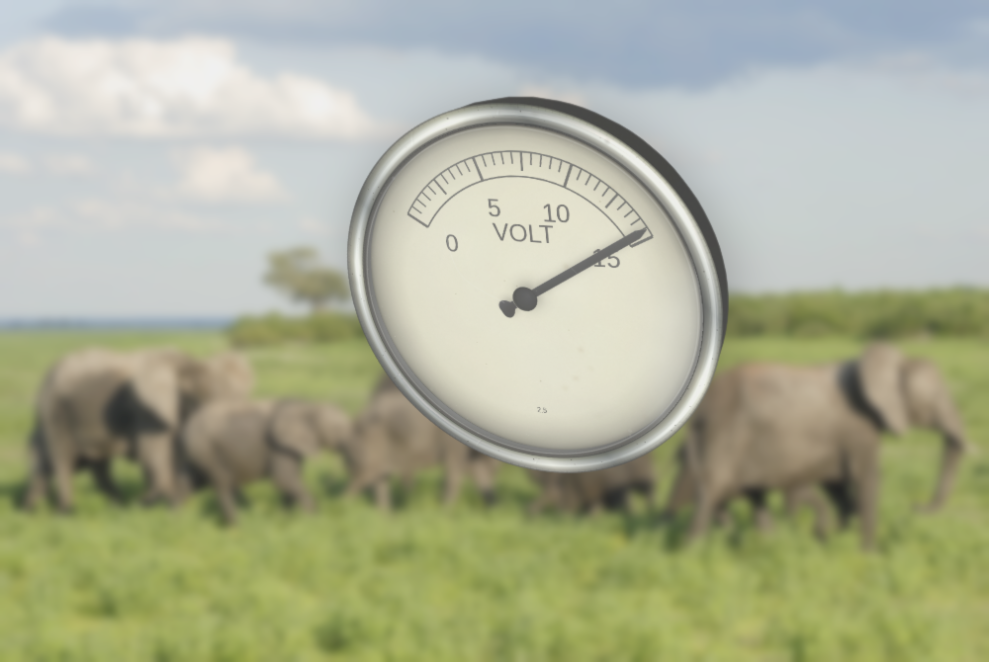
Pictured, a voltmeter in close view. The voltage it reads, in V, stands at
14.5 V
